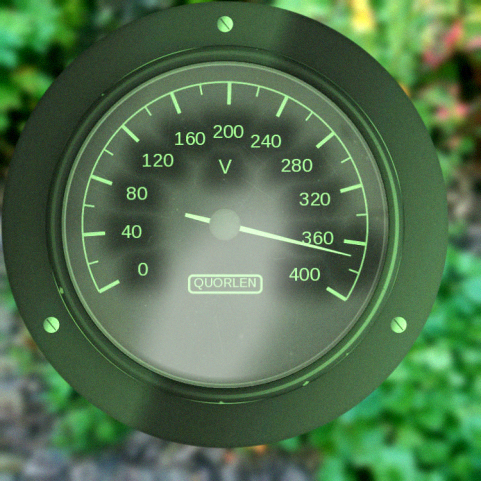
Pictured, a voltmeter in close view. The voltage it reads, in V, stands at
370 V
